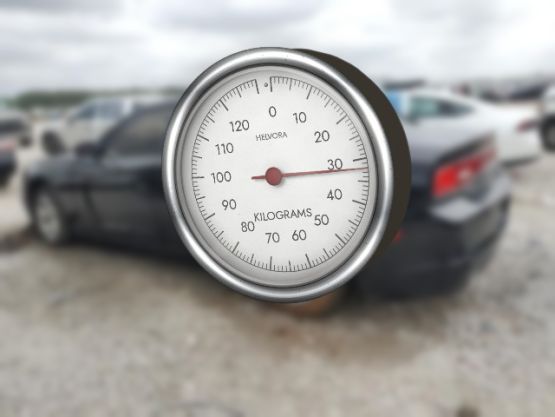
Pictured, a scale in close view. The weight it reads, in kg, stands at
32 kg
